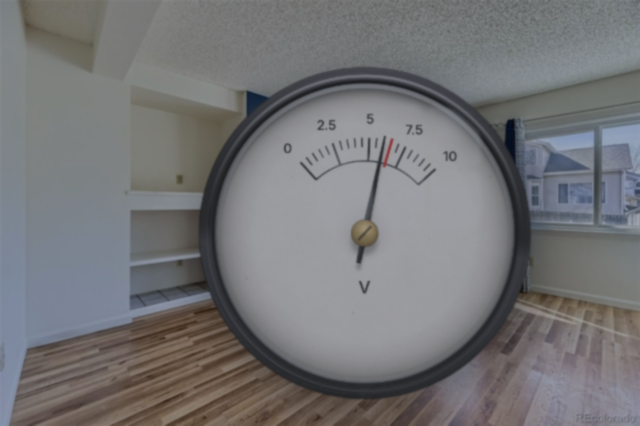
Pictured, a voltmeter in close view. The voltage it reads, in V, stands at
6 V
